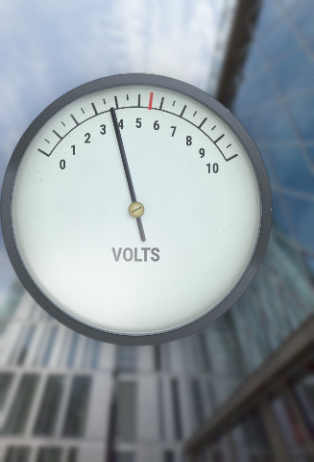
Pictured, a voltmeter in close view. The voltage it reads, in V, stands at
3.75 V
